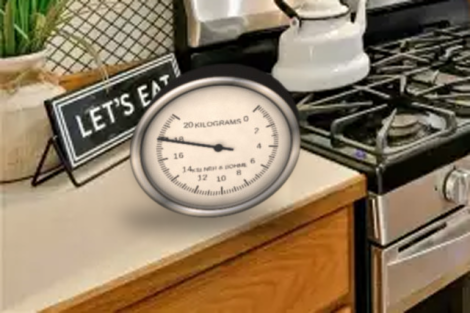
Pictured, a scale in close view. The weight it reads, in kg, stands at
18 kg
